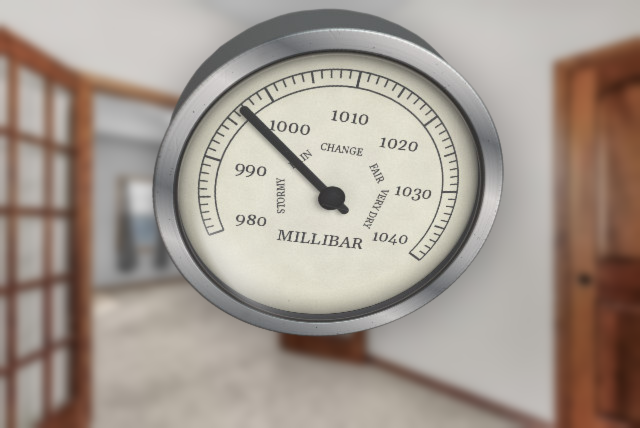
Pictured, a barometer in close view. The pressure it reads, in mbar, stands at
997 mbar
